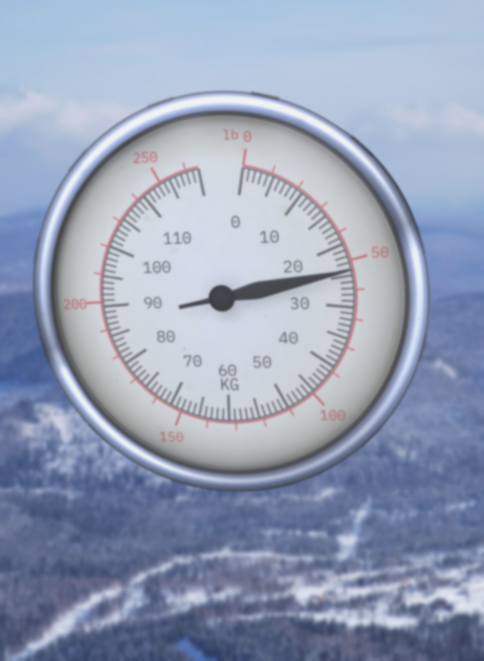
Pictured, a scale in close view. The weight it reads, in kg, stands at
24 kg
